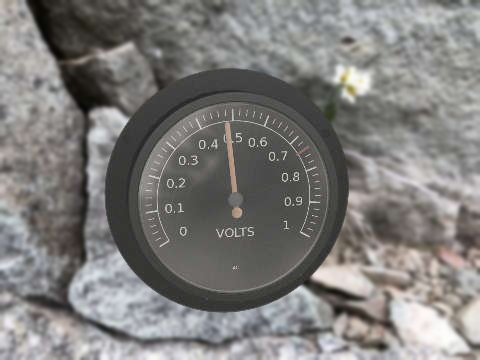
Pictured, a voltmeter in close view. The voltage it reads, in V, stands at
0.48 V
